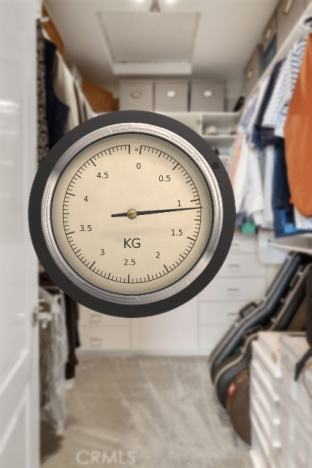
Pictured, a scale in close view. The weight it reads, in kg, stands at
1.1 kg
